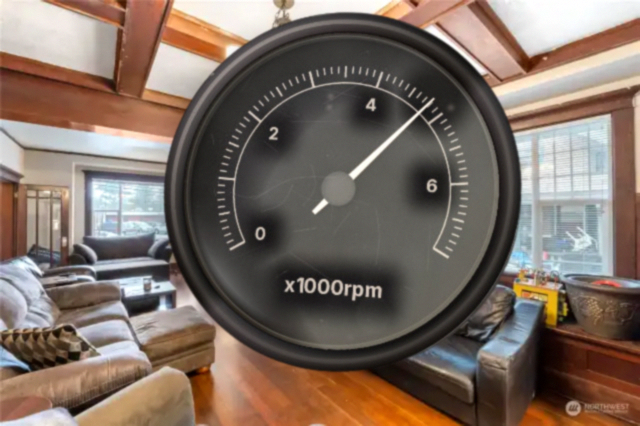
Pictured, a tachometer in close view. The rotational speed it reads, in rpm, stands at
4800 rpm
